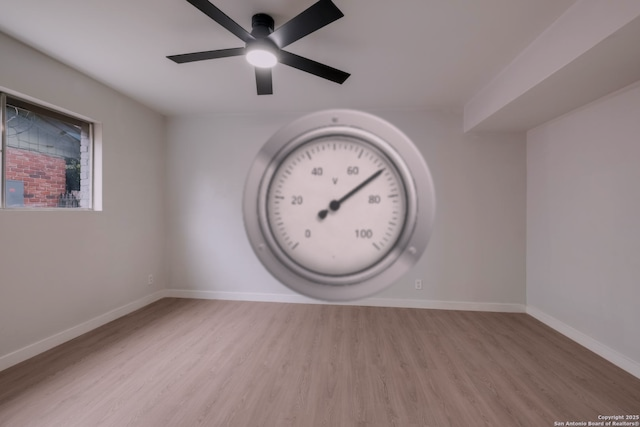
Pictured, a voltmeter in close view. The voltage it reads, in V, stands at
70 V
